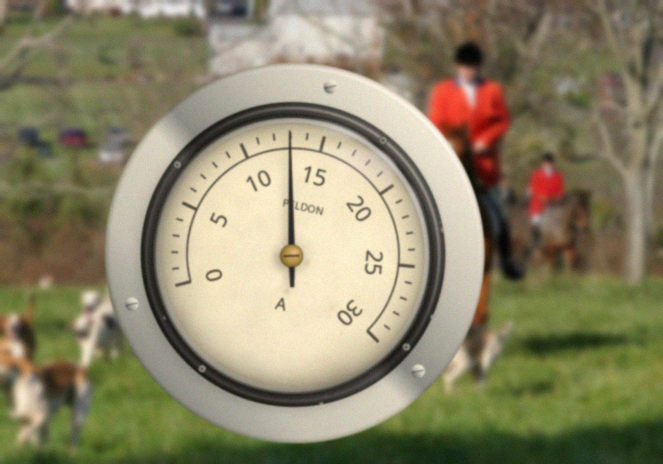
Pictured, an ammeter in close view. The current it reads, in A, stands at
13 A
